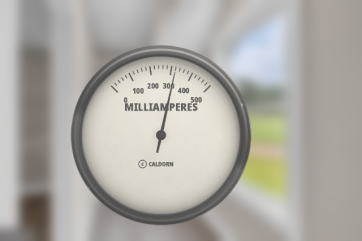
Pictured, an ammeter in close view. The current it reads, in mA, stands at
320 mA
